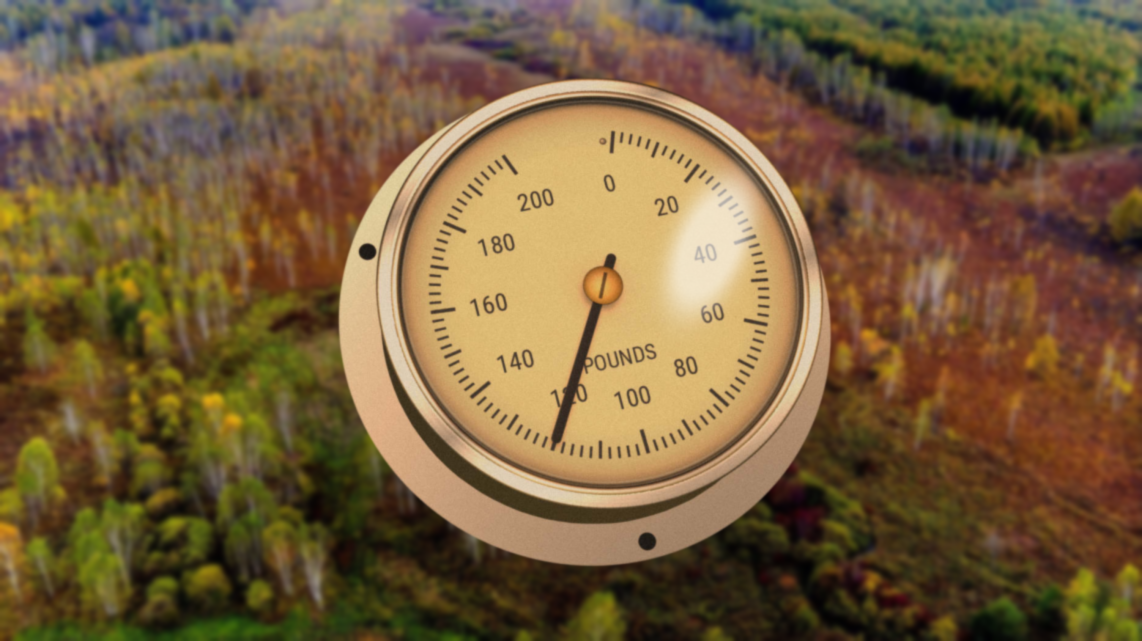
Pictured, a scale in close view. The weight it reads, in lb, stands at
120 lb
